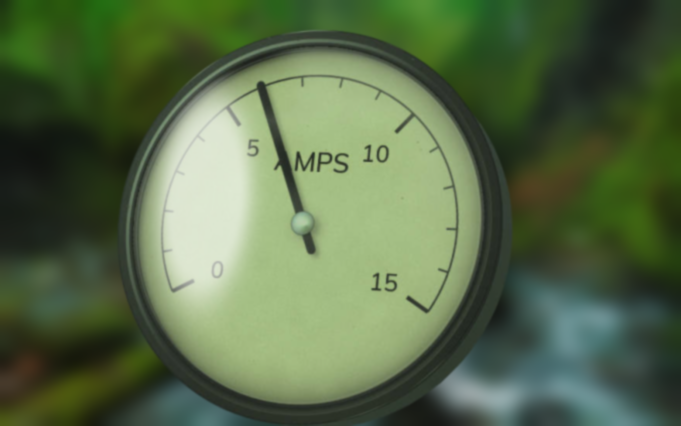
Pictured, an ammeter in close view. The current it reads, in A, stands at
6 A
